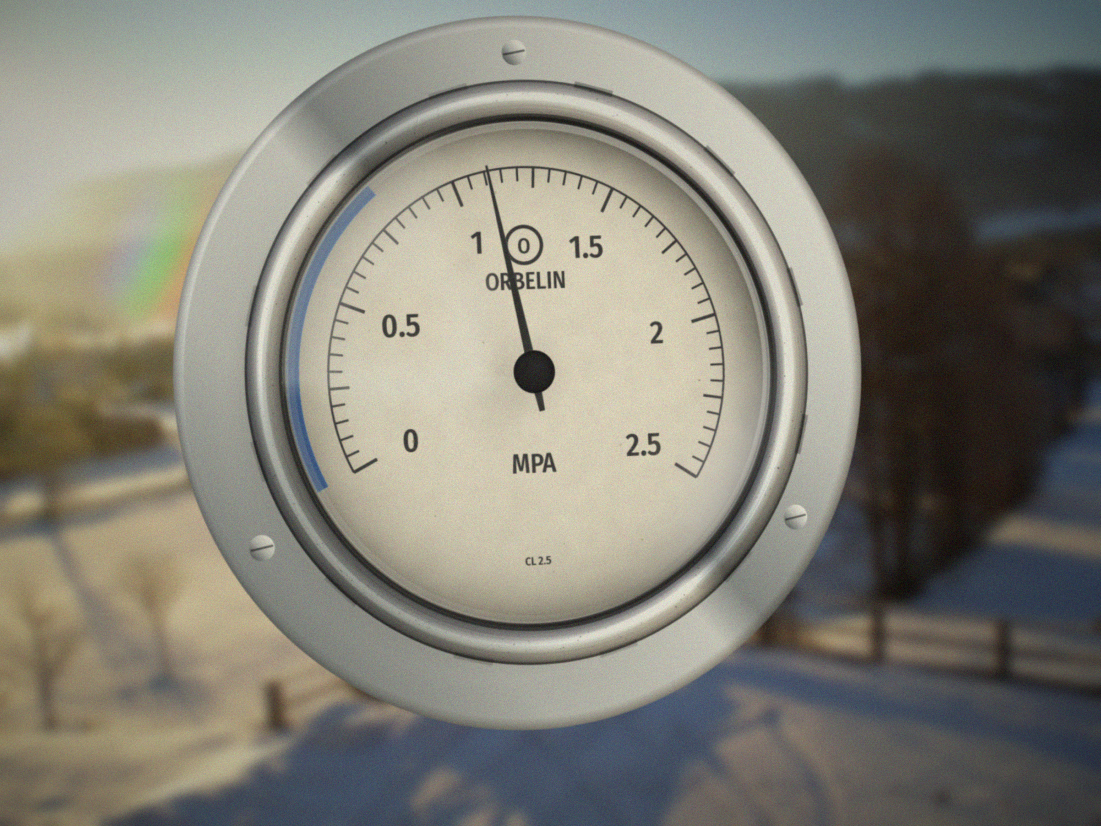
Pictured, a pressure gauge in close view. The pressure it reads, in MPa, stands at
1.1 MPa
